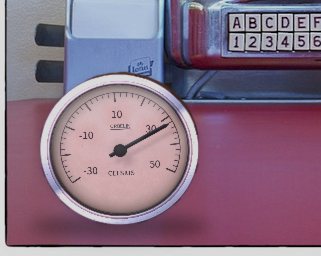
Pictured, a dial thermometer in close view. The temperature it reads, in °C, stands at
32 °C
